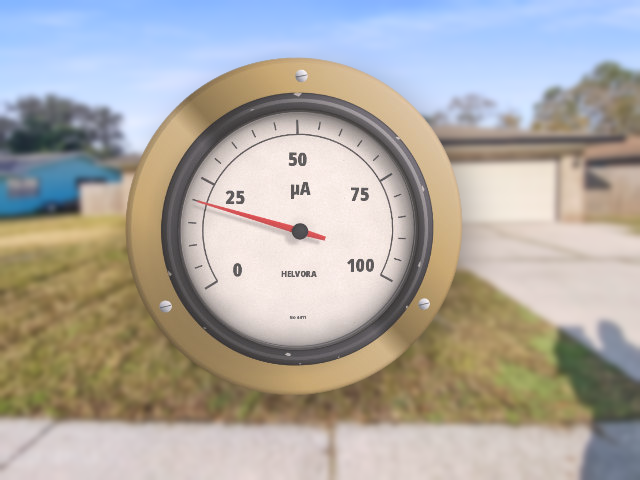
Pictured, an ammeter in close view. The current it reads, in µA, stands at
20 µA
